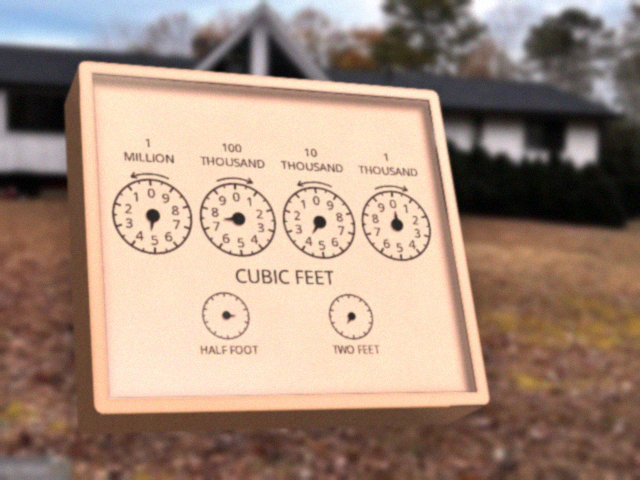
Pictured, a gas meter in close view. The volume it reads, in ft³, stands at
474000 ft³
